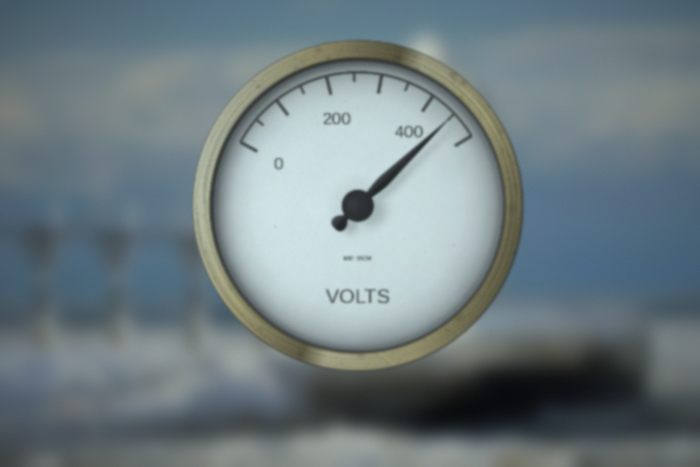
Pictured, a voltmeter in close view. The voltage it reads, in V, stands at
450 V
